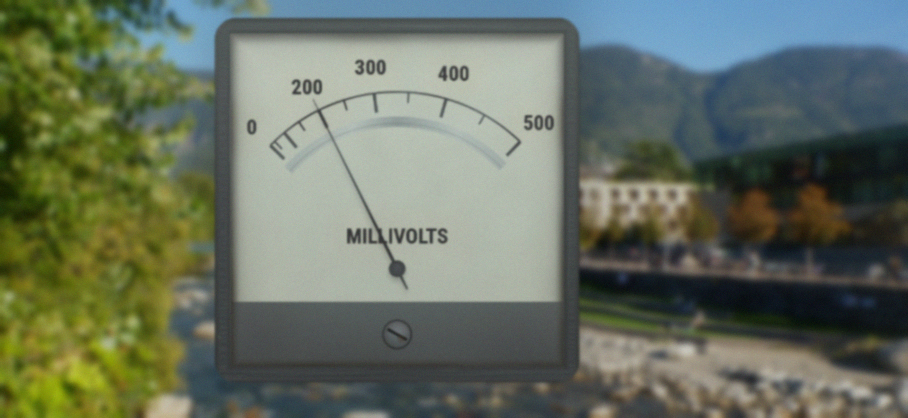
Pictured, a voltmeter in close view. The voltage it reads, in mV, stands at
200 mV
